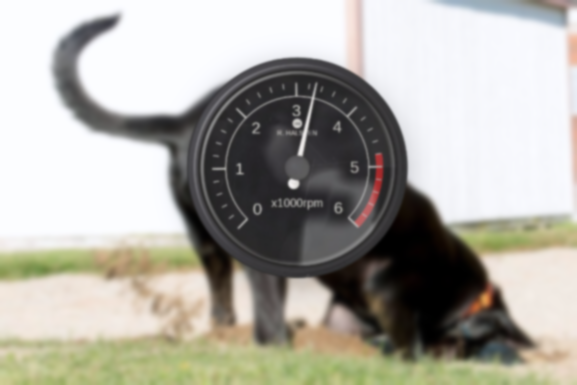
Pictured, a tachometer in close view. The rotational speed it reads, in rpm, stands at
3300 rpm
